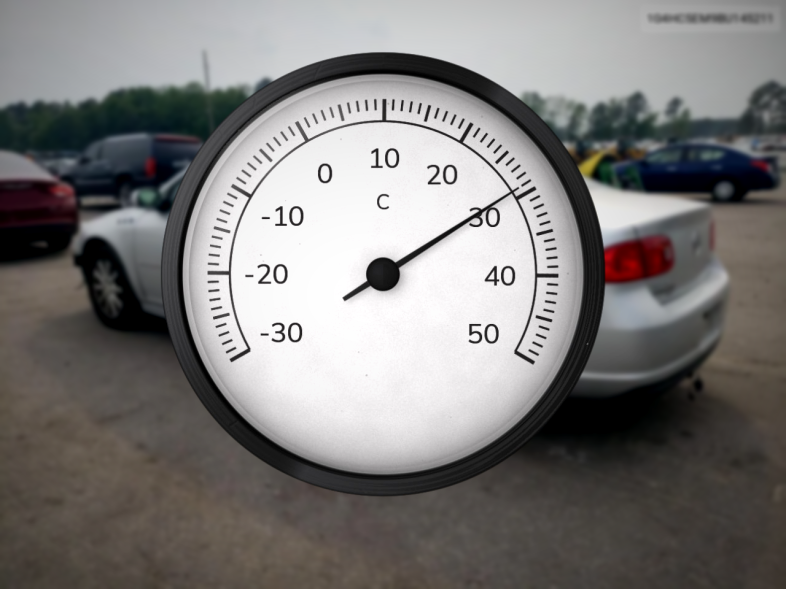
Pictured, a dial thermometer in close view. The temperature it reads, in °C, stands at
29 °C
